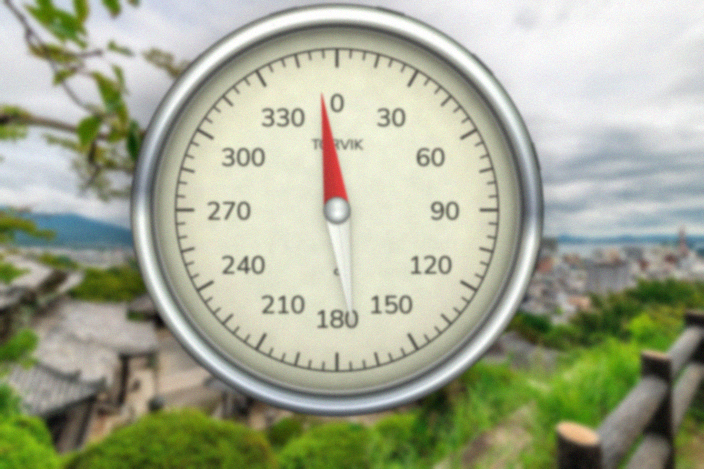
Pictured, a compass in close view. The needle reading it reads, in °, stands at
352.5 °
